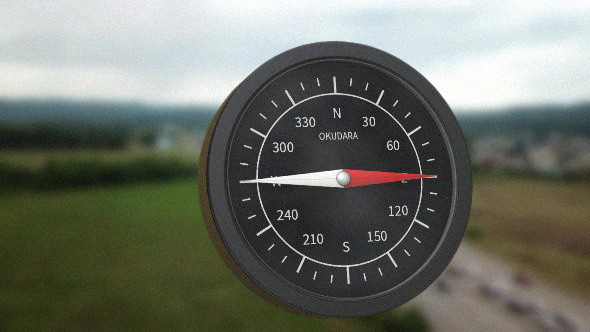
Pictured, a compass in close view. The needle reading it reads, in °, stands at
90 °
